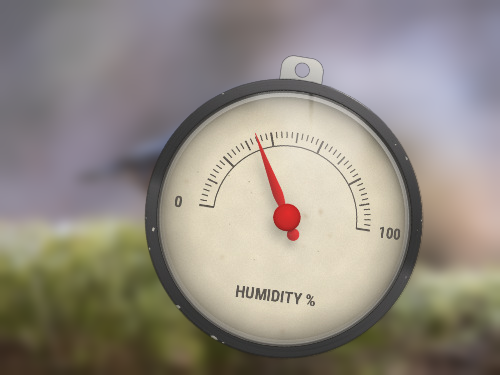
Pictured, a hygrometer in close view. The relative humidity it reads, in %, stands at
34 %
